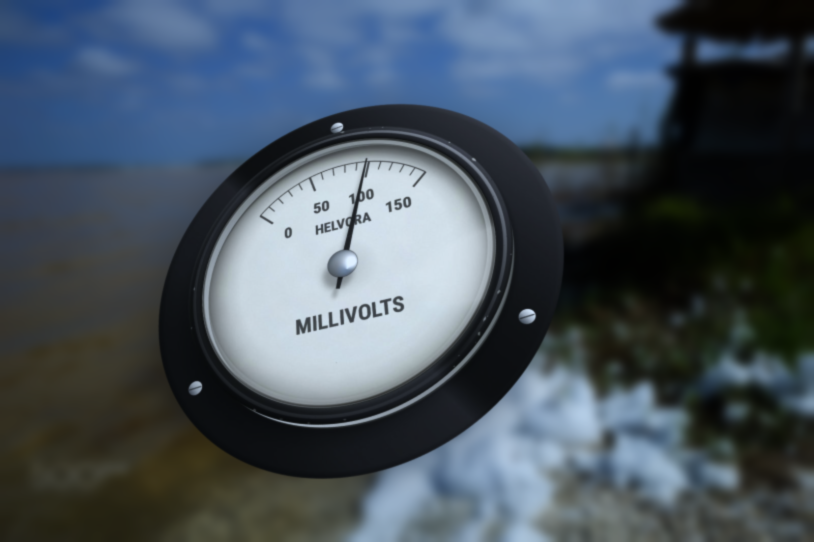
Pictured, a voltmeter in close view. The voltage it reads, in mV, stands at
100 mV
